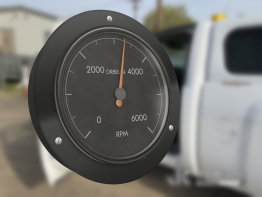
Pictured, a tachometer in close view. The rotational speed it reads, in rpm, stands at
3250 rpm
